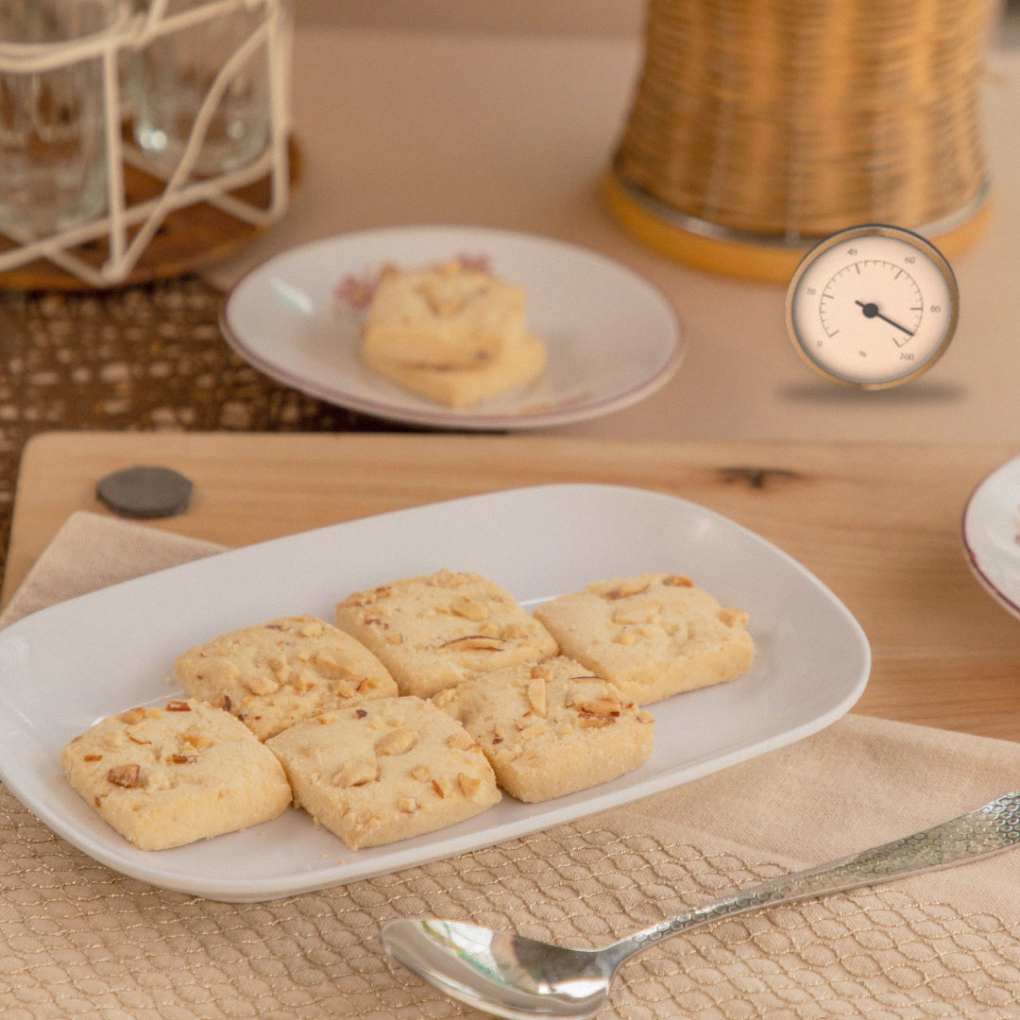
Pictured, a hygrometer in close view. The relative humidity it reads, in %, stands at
92 %
